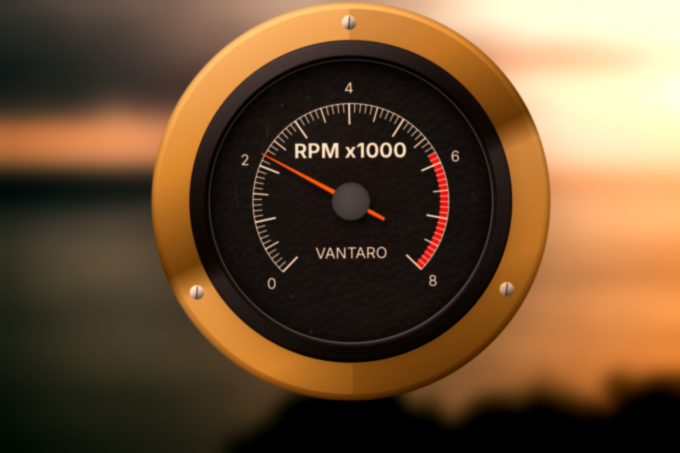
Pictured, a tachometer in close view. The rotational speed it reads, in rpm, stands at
2200 rpm
